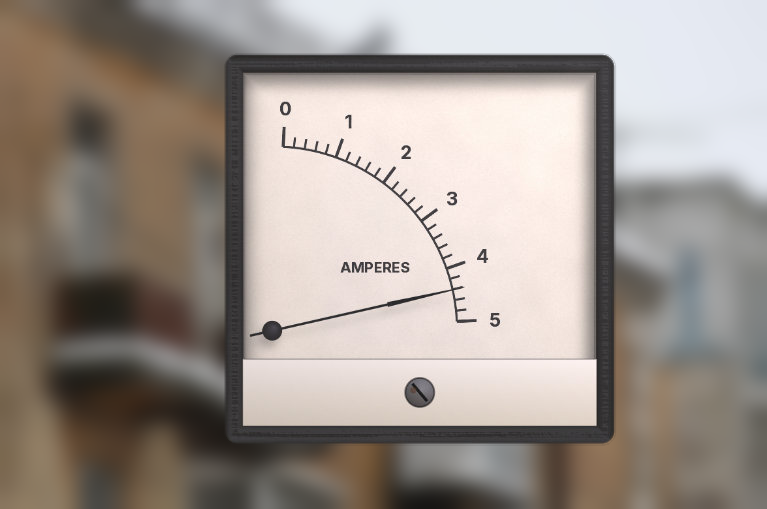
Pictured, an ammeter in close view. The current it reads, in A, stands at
4.4 A
